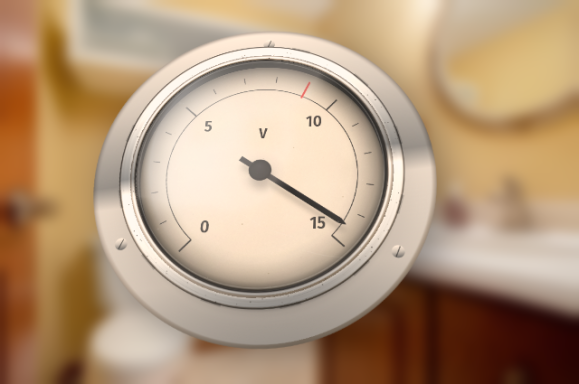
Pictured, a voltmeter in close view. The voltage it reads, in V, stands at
14.5 V
